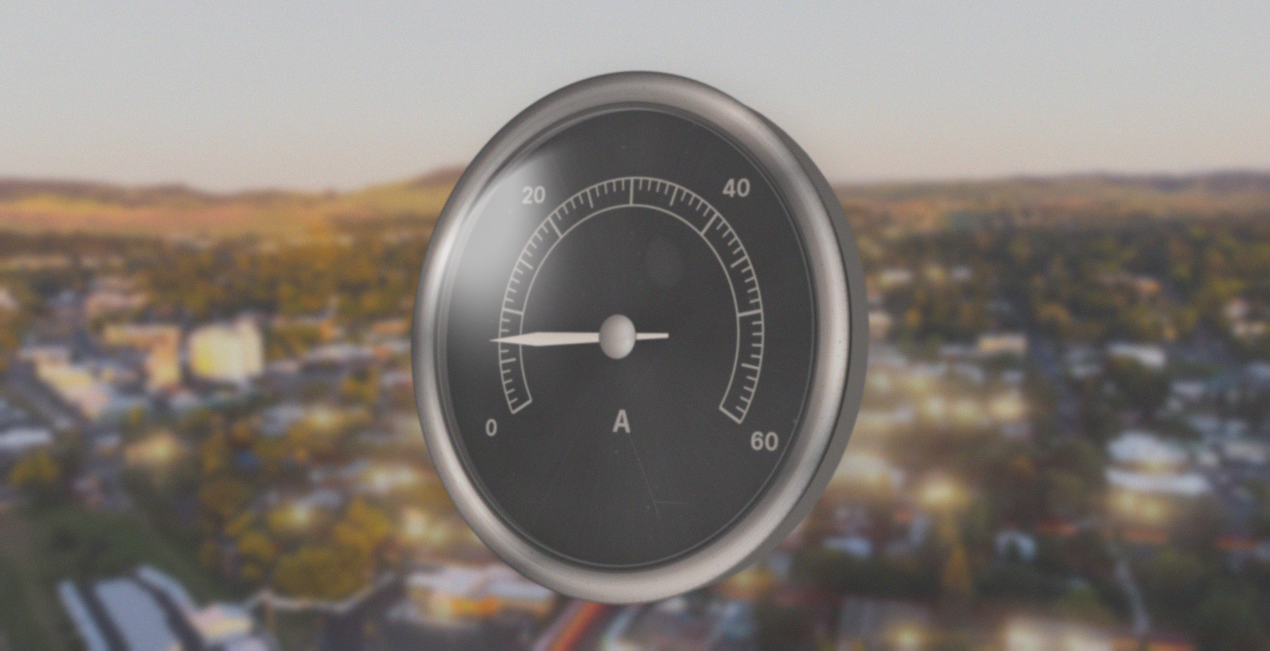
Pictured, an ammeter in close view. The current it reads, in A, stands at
7 A
